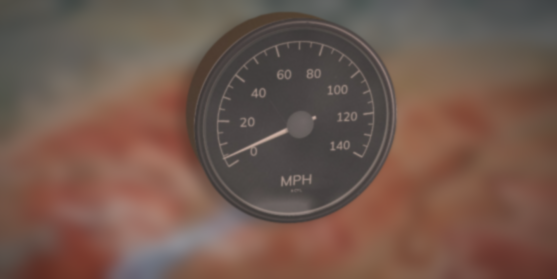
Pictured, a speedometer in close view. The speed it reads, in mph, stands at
5 mph
